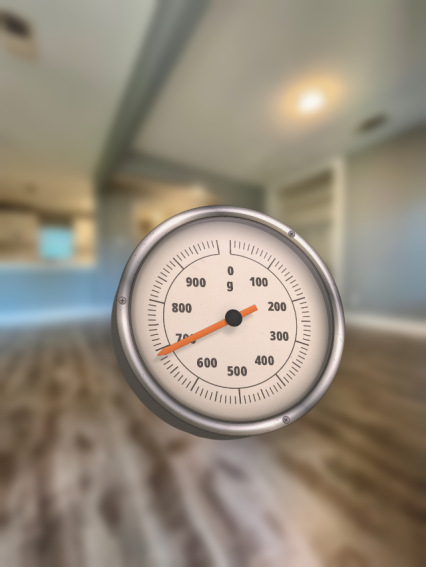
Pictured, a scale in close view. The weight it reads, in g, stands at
690 g
